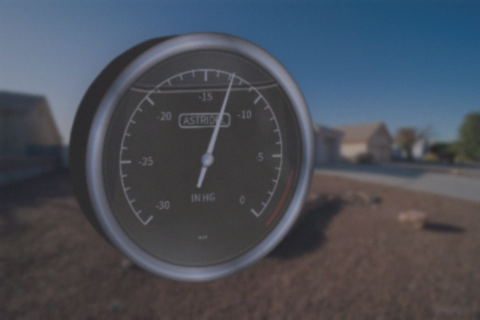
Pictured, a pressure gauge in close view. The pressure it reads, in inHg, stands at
-13 inHg
